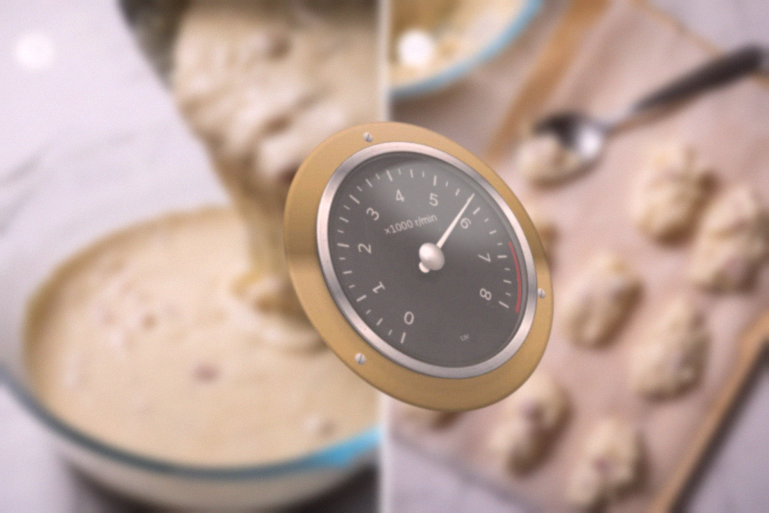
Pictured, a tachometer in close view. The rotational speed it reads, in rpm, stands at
5750 rpm
